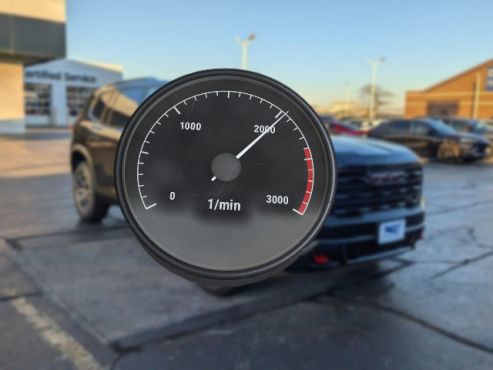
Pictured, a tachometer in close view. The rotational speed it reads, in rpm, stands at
2050 rpm
